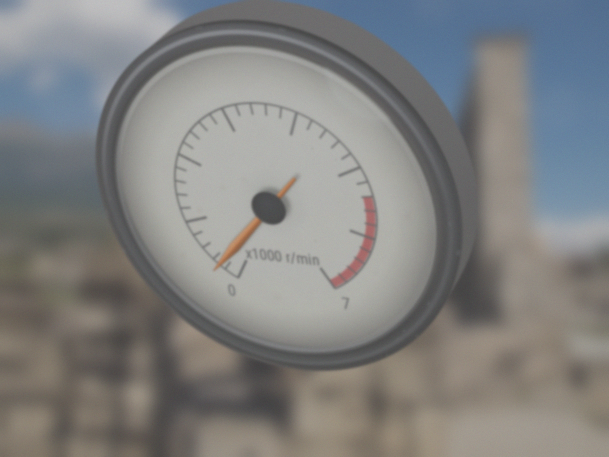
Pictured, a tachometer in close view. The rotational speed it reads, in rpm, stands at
300 rpm
